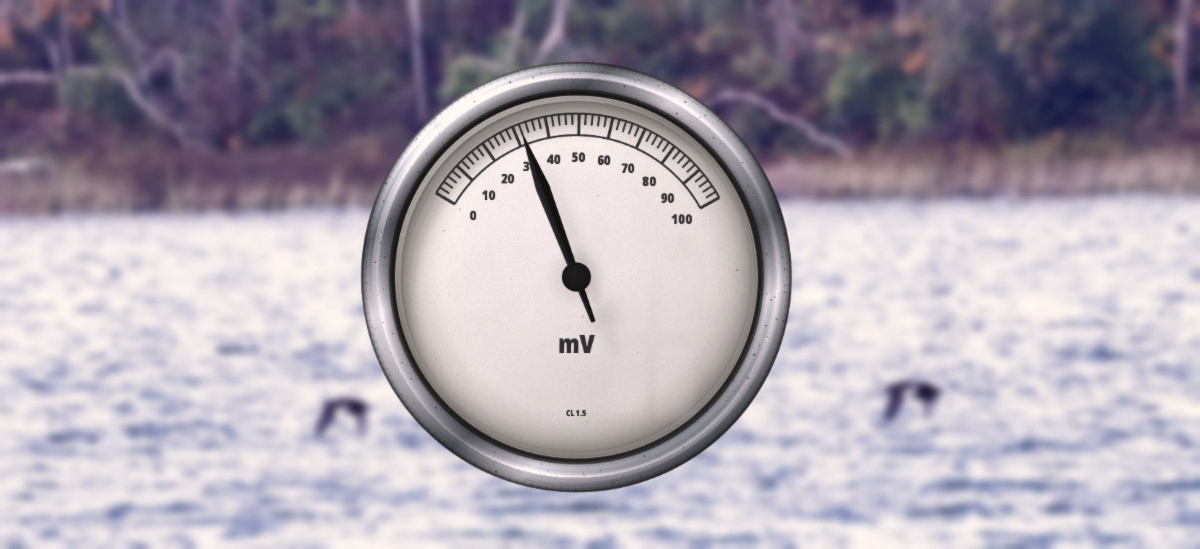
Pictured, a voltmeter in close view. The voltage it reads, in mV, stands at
32 mV
